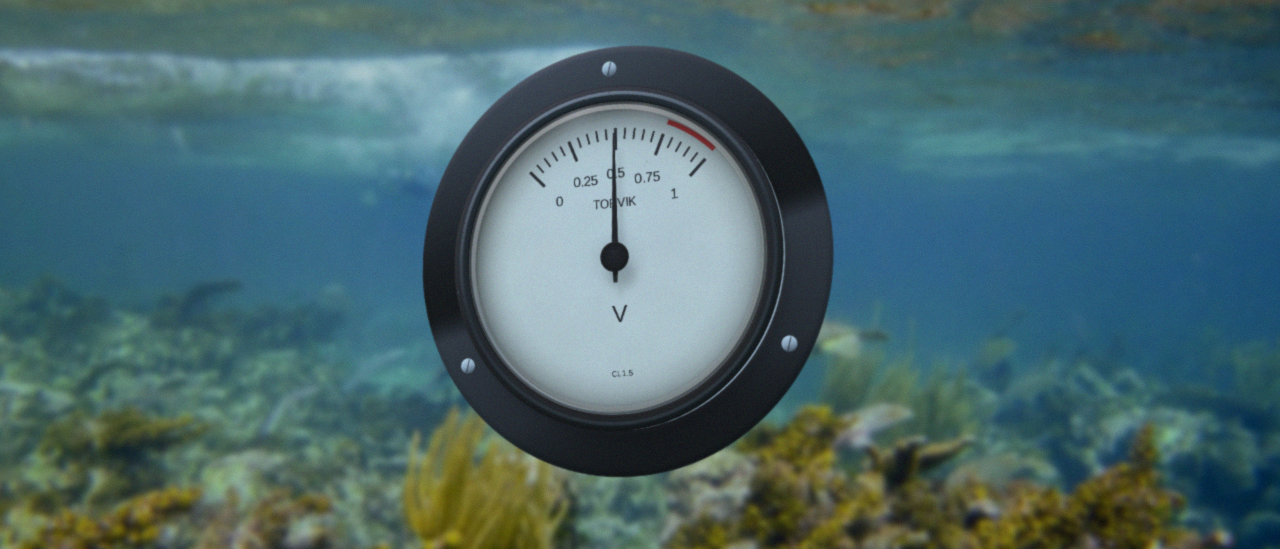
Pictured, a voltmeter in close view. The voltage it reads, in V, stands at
0.5 V
